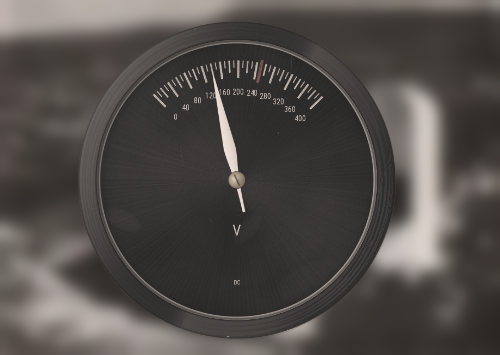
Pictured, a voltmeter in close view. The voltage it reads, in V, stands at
140 V
